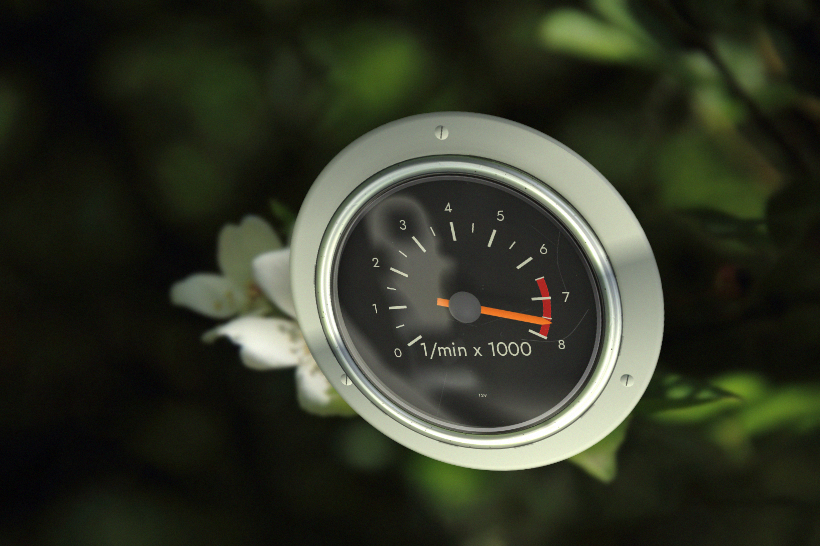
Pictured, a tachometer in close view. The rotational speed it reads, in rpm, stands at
7500 rpm
